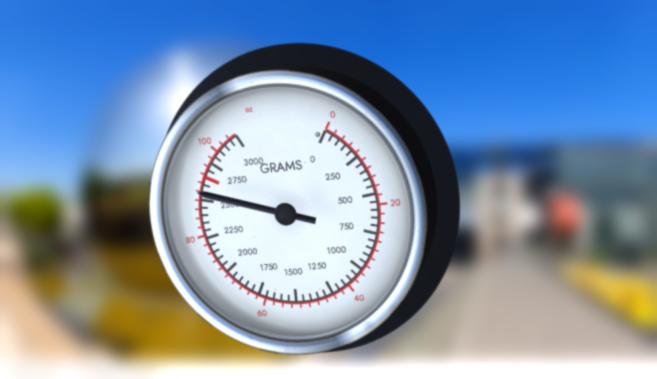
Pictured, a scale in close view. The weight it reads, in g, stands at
2550 g
